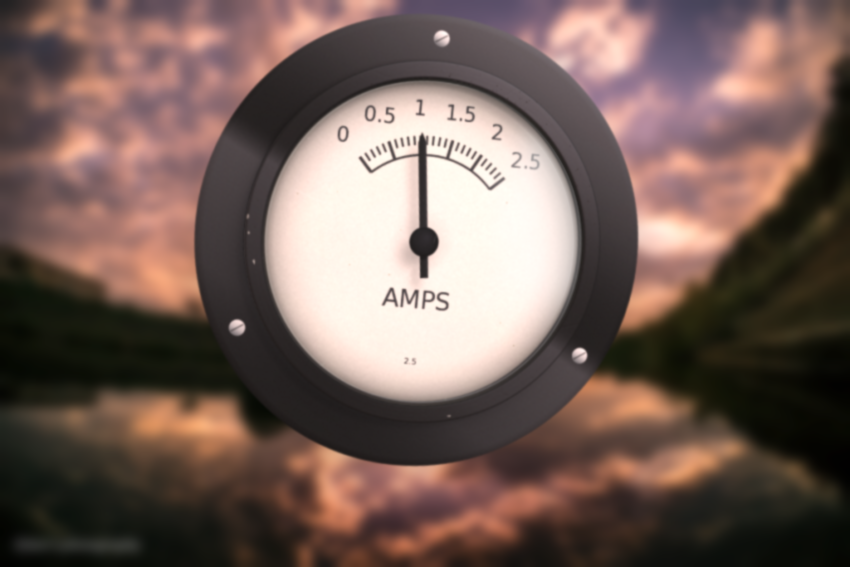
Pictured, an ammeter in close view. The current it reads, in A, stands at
1 A
